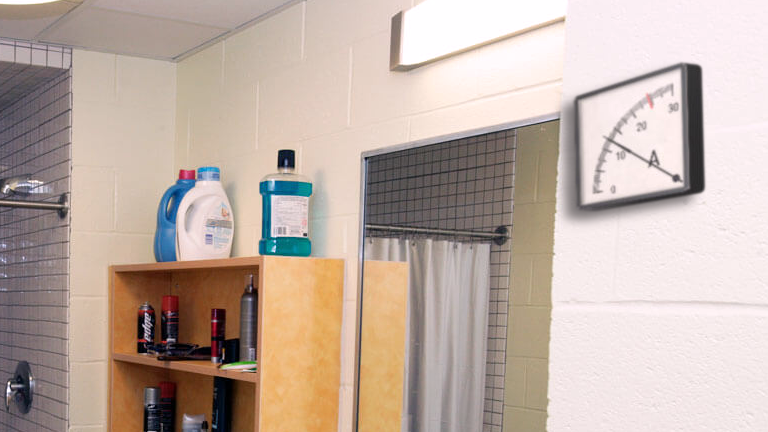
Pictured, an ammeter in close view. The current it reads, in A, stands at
12.5 A
